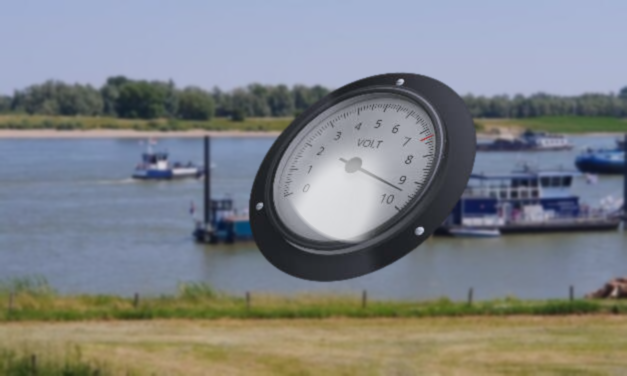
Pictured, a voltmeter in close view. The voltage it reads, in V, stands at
9.5 V
